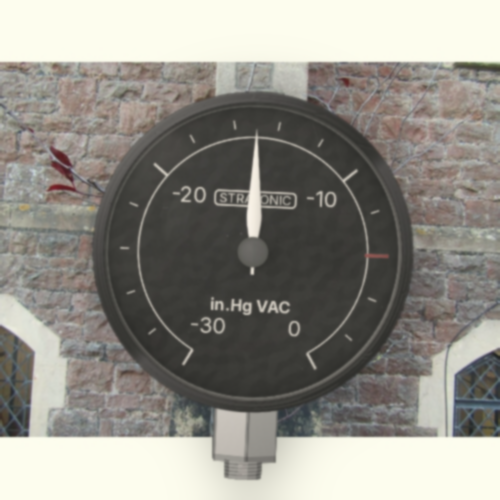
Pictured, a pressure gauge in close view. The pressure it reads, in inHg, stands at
-15 inHg
